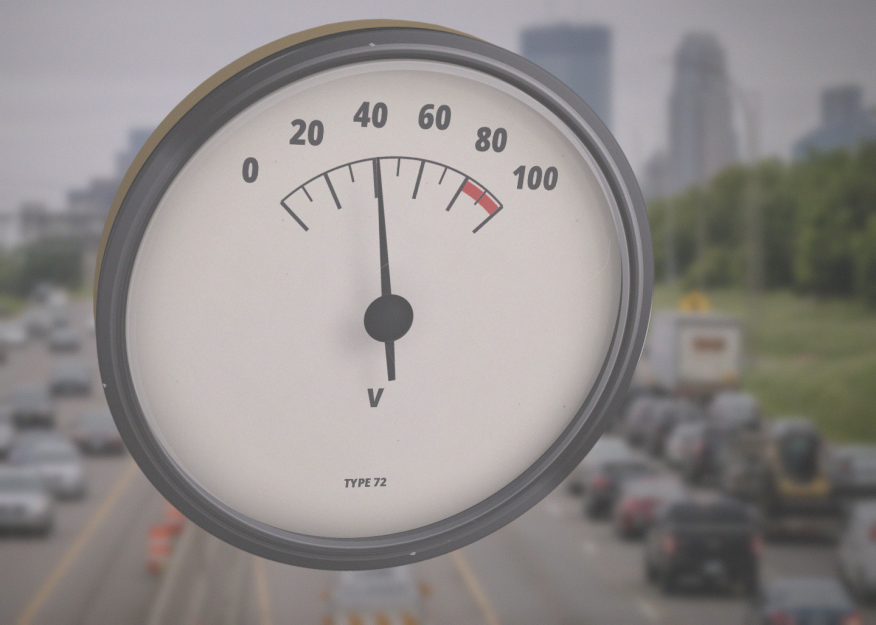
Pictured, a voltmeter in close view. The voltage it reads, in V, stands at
40 V
